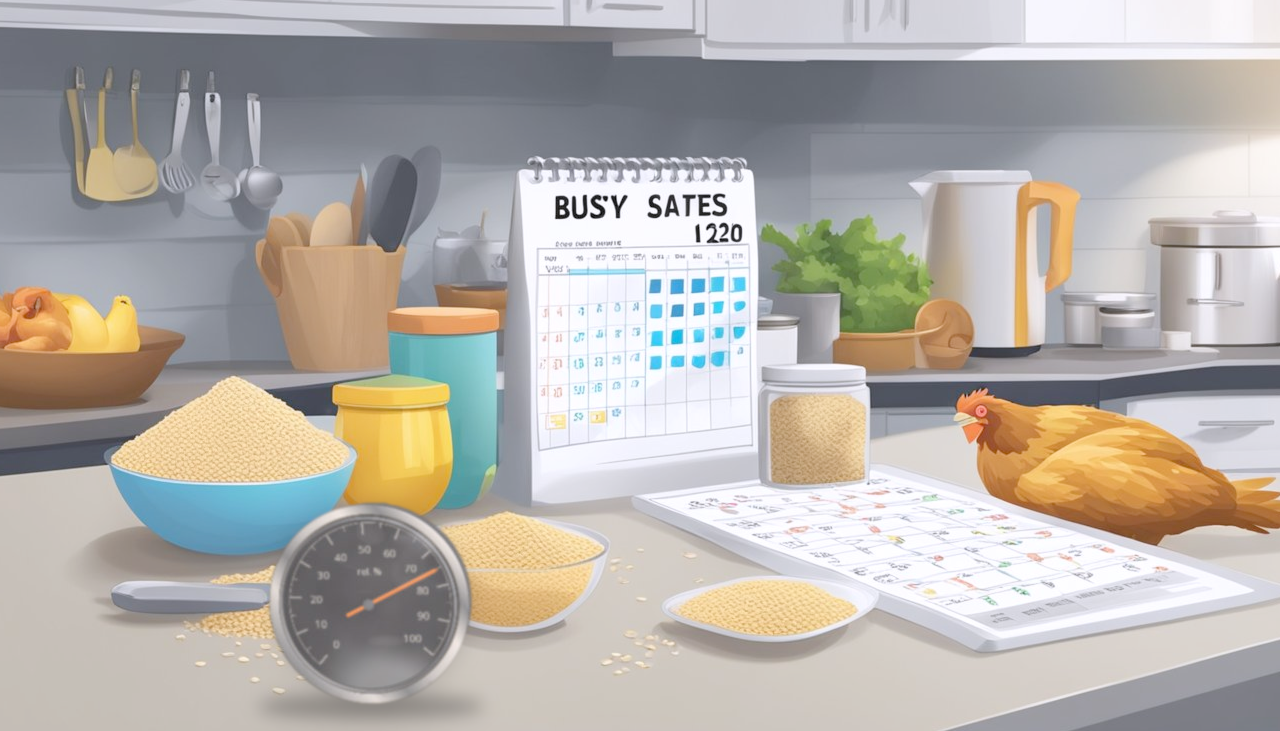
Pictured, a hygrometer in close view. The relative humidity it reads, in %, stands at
75 %
